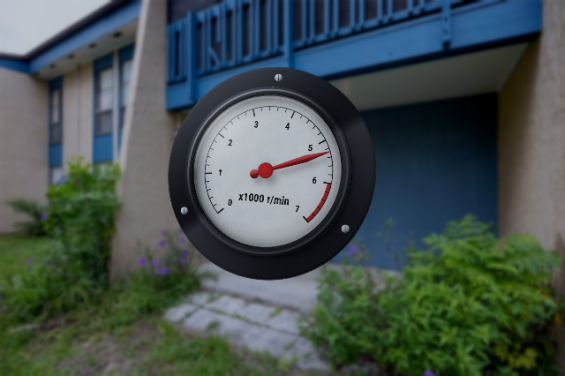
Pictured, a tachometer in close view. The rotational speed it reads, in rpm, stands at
5300 rpm
